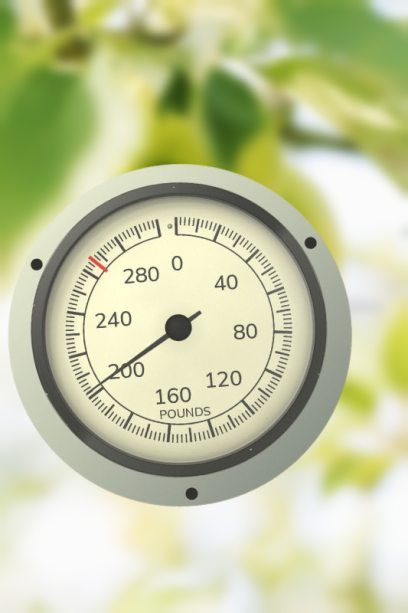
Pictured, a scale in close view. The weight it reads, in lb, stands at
202 lb
